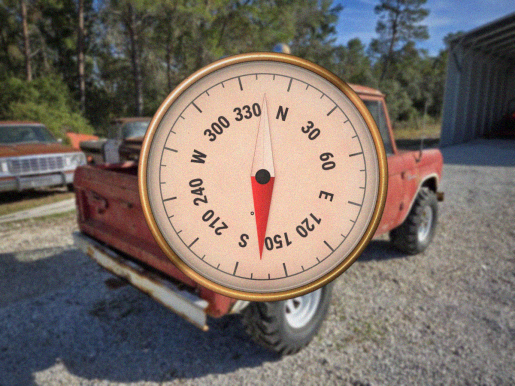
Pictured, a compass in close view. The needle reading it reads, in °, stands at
165 °
